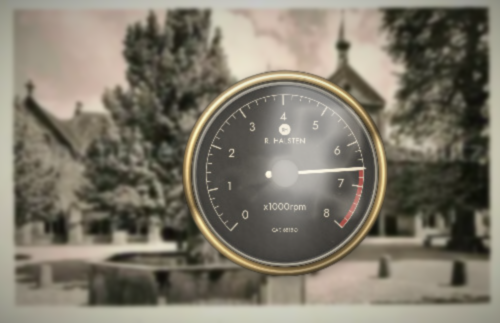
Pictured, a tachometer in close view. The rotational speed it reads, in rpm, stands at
6600 rpm
